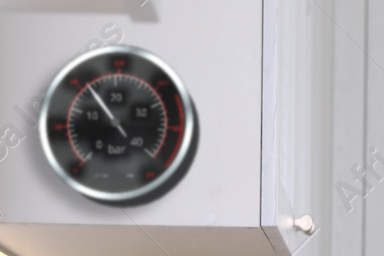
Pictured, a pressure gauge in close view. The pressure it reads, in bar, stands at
15 bar
